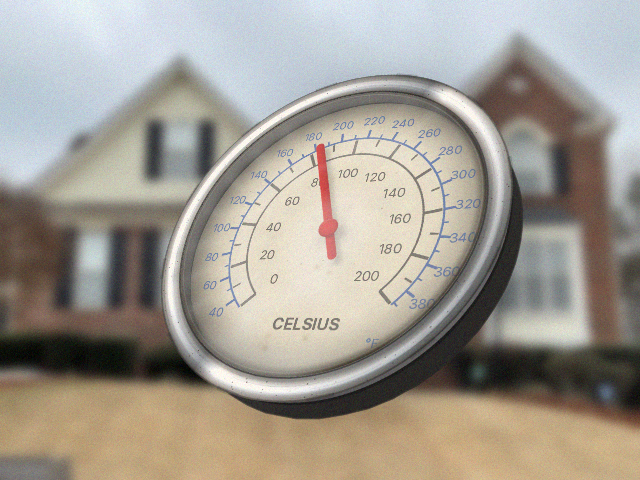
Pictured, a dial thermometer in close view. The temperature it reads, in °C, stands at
85 °C
